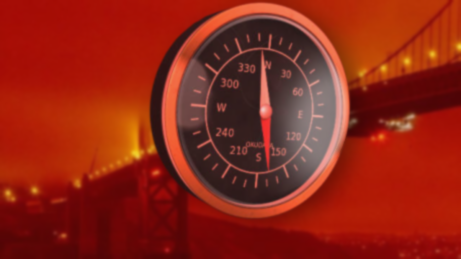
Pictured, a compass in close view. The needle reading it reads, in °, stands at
170 °
